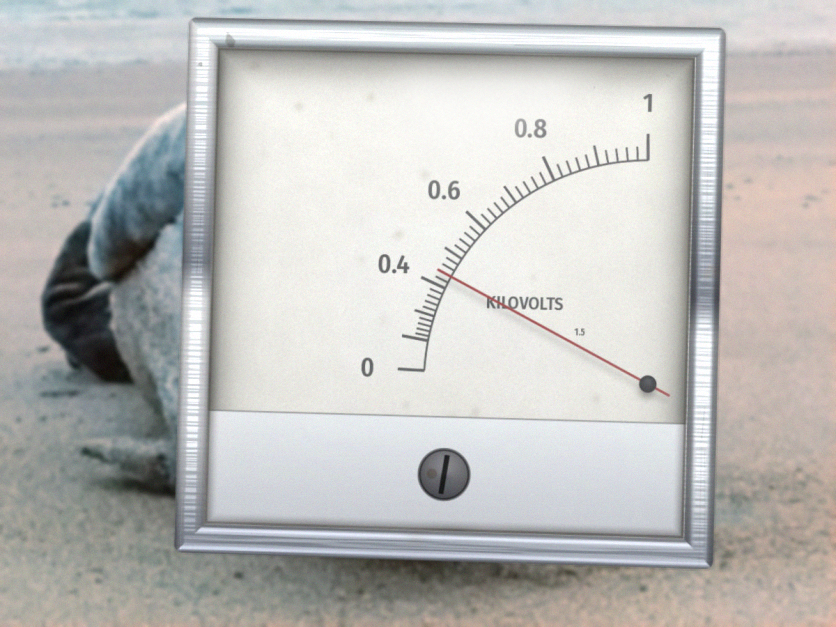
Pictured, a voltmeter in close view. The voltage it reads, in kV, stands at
0.44 kV
